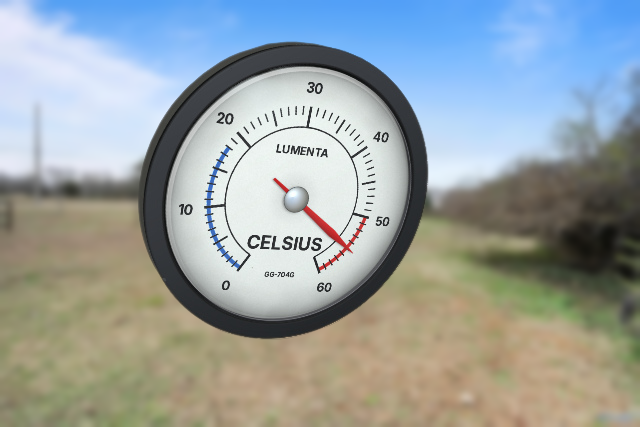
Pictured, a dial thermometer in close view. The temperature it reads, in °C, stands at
55 °C
